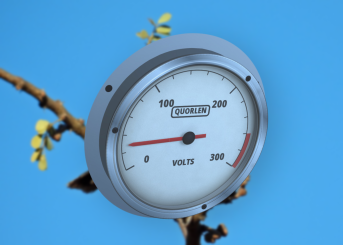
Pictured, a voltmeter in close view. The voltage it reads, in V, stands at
30 V
